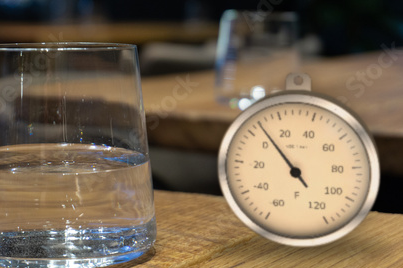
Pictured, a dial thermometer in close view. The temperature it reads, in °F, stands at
8 °F
